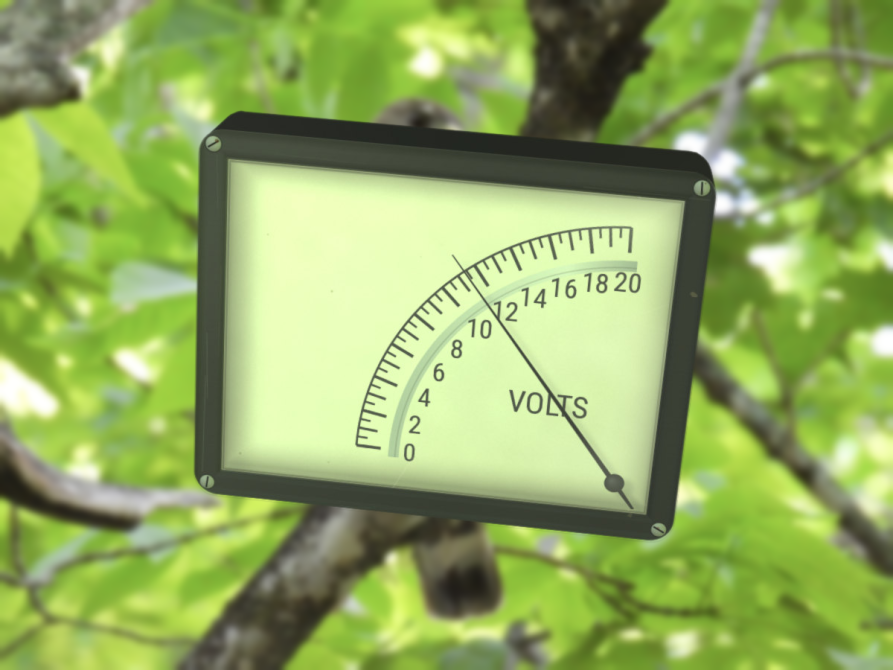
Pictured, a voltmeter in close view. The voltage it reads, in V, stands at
11.5 V
